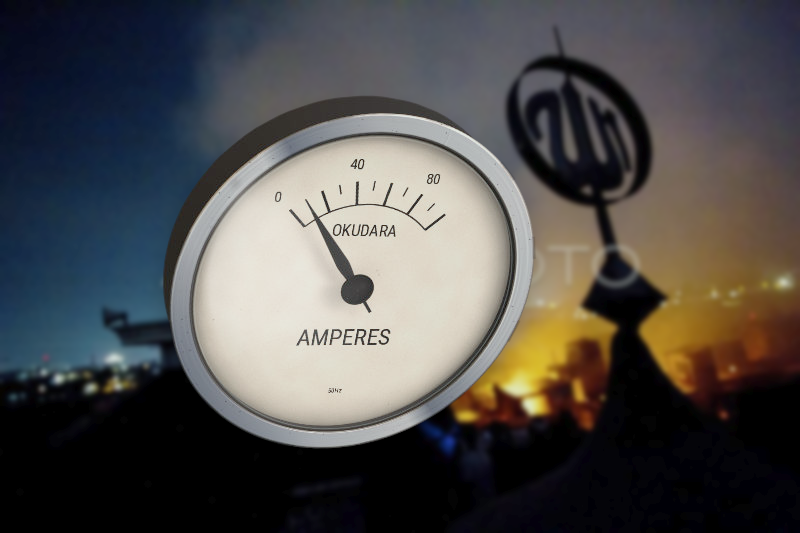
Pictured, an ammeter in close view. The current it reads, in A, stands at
10 A
